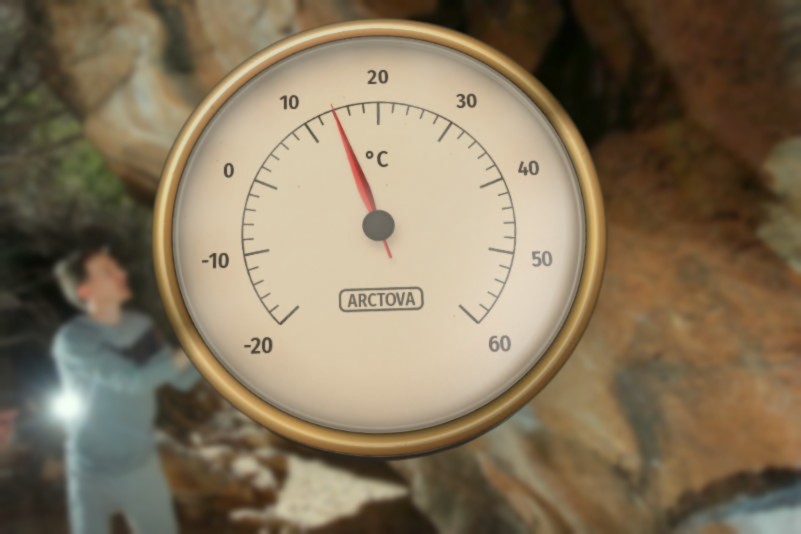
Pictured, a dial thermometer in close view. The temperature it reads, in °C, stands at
14 °C
